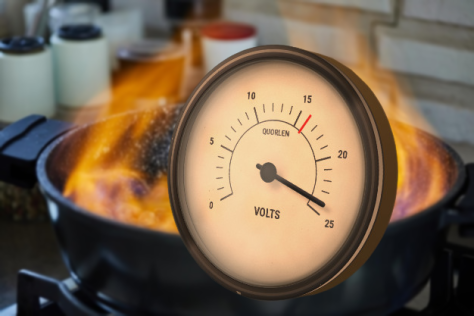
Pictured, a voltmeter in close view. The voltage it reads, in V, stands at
24 V
